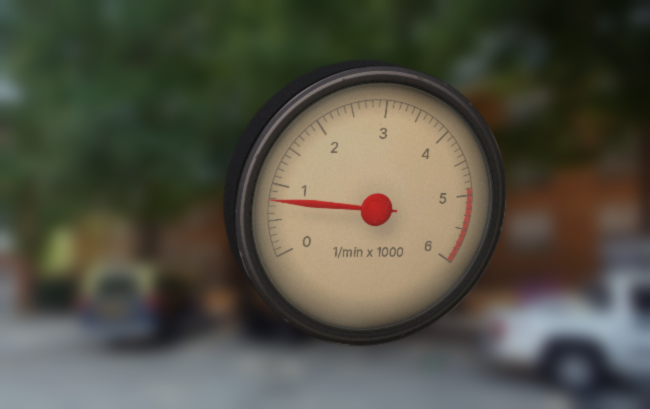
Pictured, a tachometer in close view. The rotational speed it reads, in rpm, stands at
800 rpm
